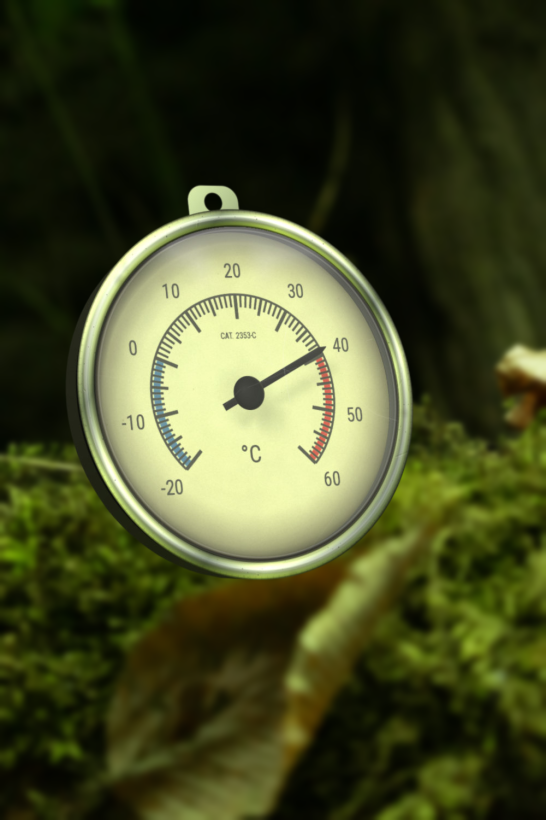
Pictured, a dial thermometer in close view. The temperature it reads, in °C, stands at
39 °C
